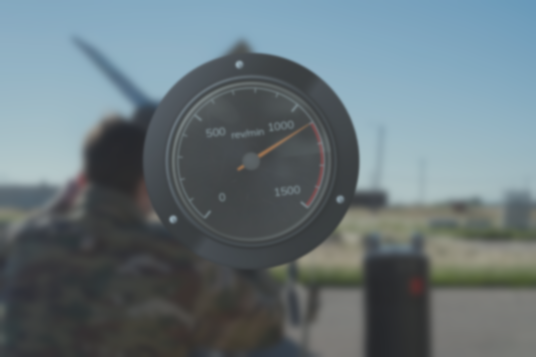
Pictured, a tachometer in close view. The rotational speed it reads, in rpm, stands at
1100 rpm
